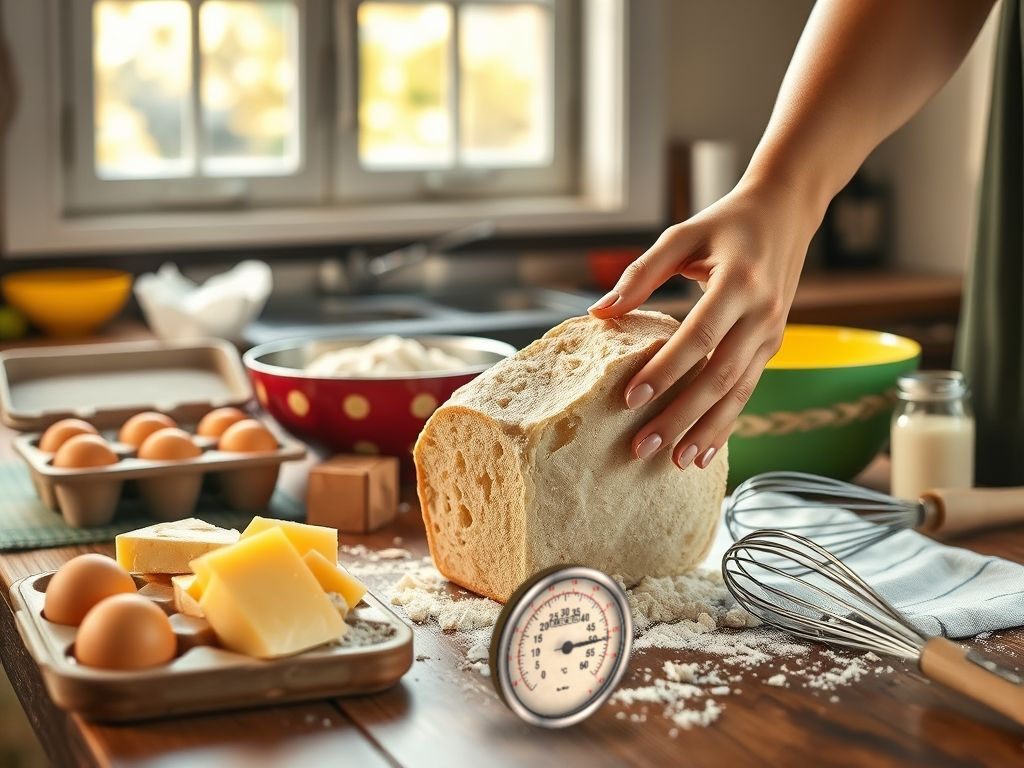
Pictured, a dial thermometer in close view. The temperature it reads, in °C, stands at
50 °C
